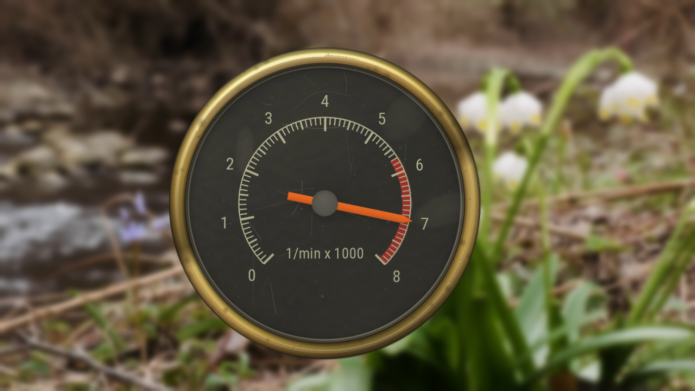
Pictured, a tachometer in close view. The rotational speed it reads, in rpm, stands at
7000 rpm
